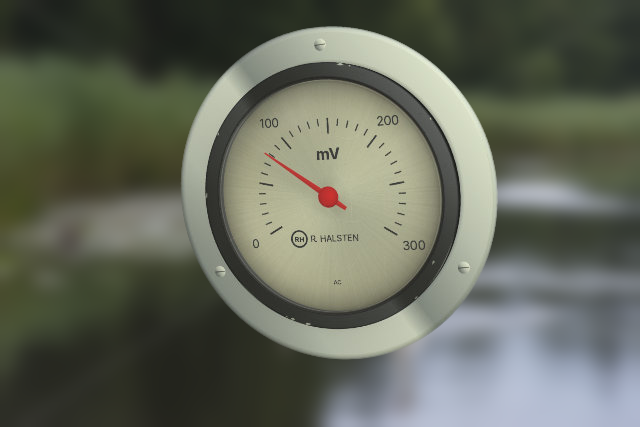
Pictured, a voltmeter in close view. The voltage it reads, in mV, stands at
80 mV
